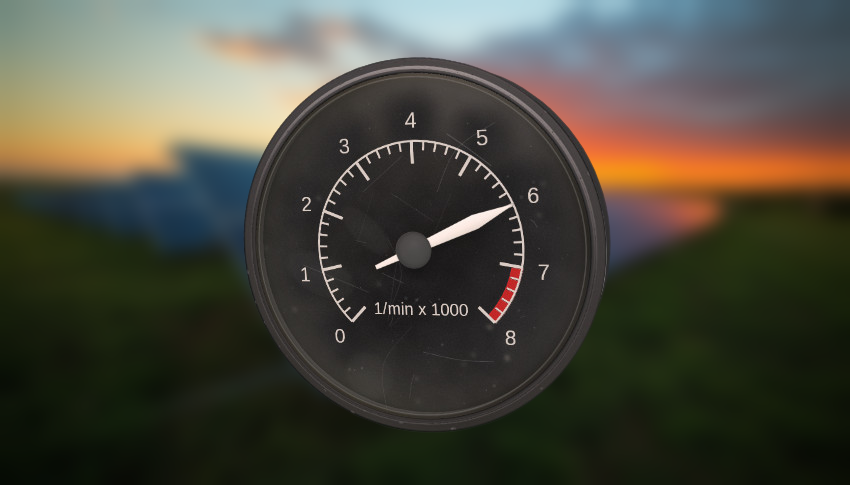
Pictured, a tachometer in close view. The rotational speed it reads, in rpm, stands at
6000 rpm
